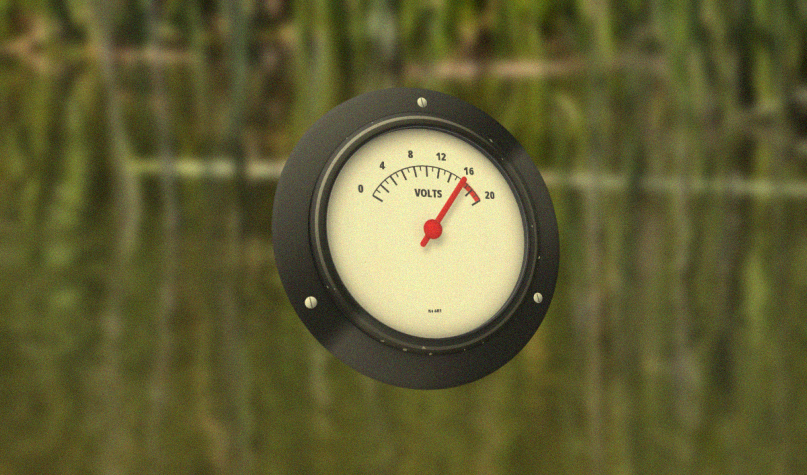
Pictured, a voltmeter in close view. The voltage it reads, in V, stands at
16 V
